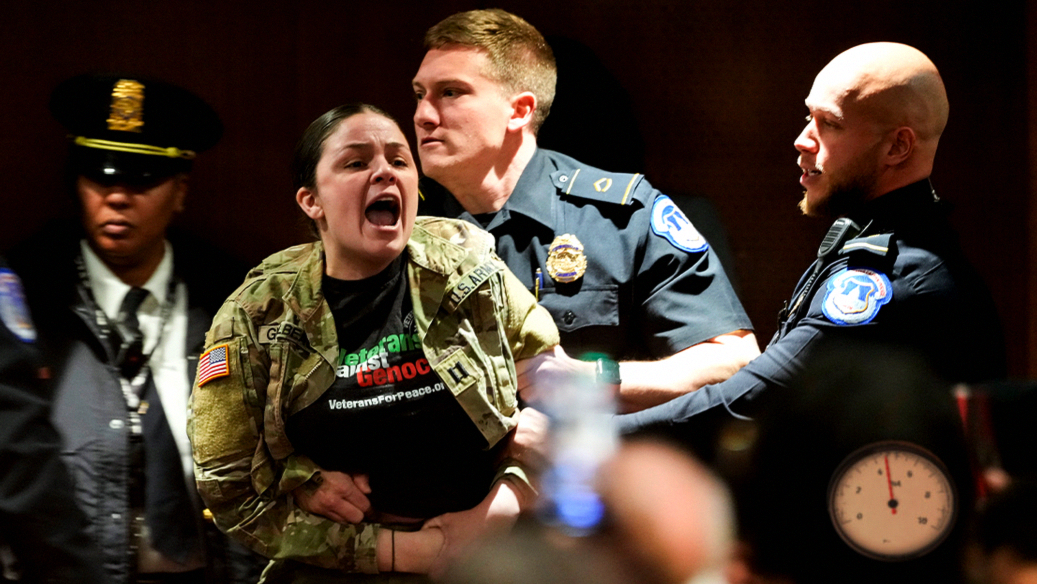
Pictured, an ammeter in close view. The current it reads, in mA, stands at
4.5 mA
